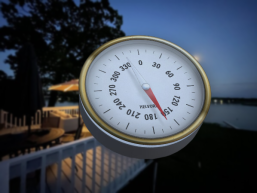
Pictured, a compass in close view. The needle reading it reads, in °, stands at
160 °
